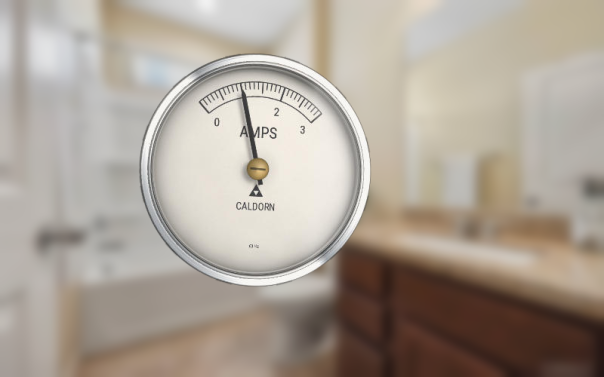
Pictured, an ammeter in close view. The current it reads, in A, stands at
1 A
